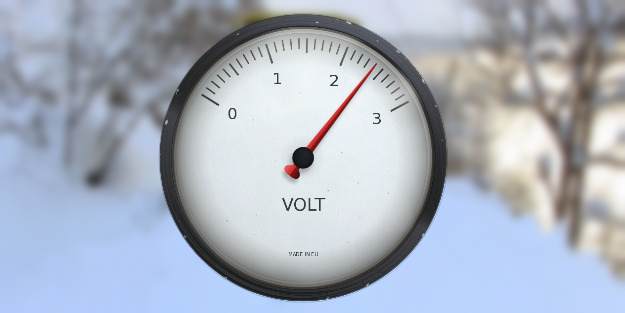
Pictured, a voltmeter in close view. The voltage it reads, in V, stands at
2.4 V
